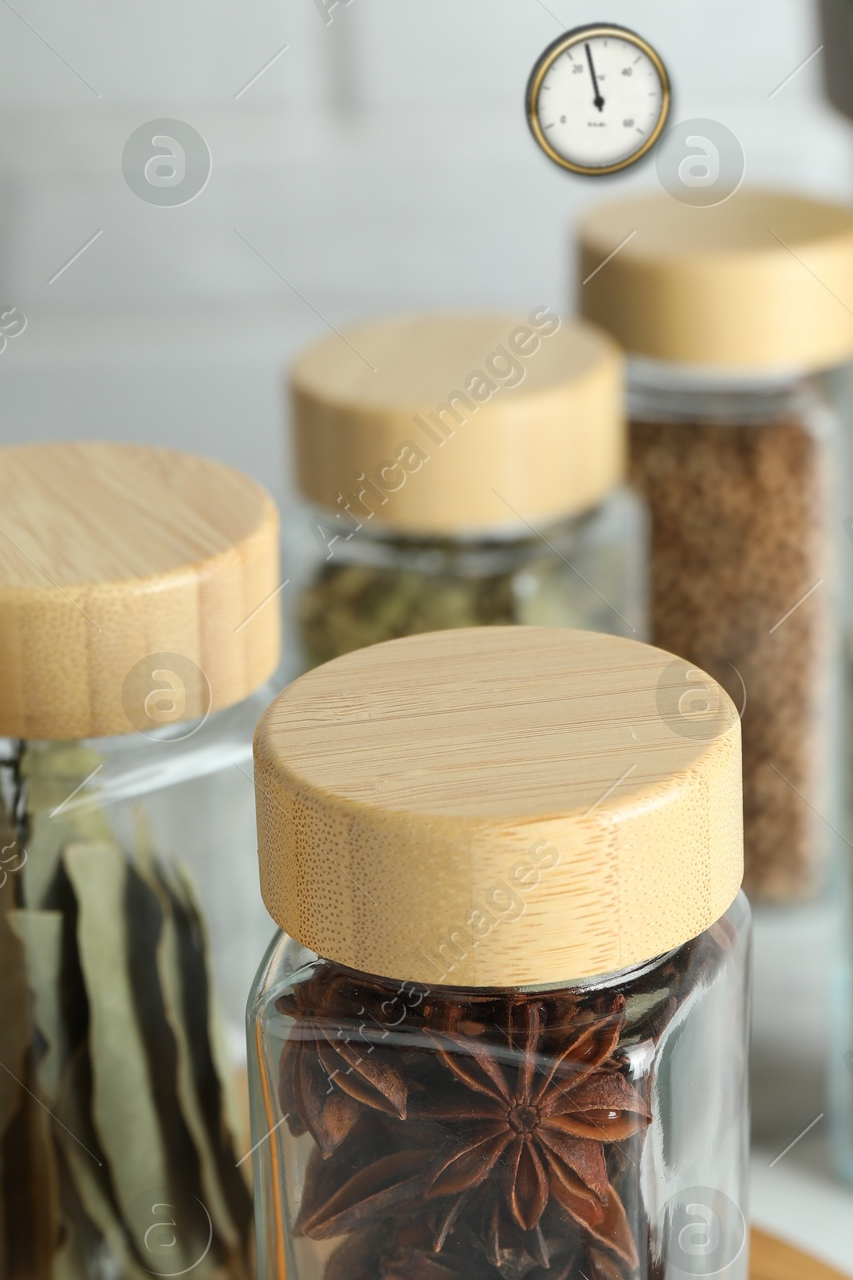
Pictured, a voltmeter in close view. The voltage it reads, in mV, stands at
25 mV
